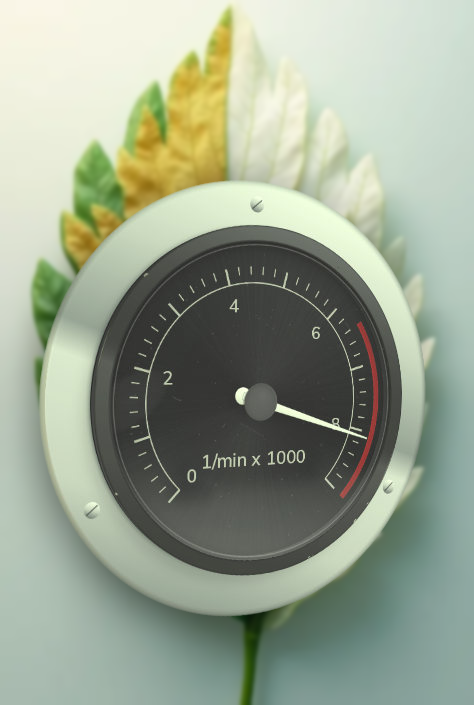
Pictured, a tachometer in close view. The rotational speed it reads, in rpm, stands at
8100 rpm
